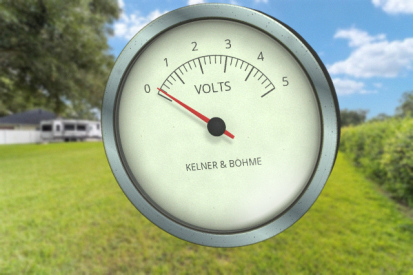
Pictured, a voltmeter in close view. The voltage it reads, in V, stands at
0.2 V
